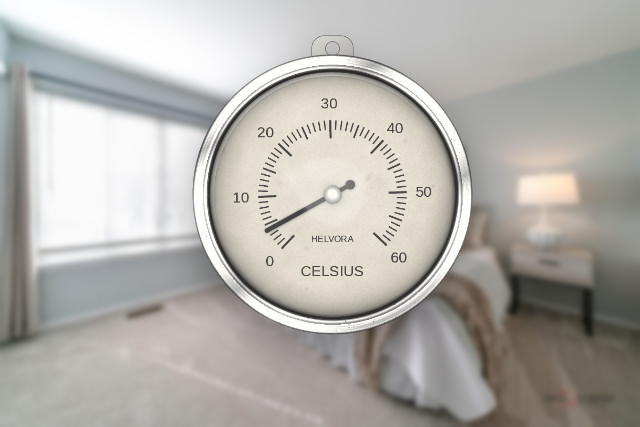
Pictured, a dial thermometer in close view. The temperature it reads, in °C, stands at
4 °C
